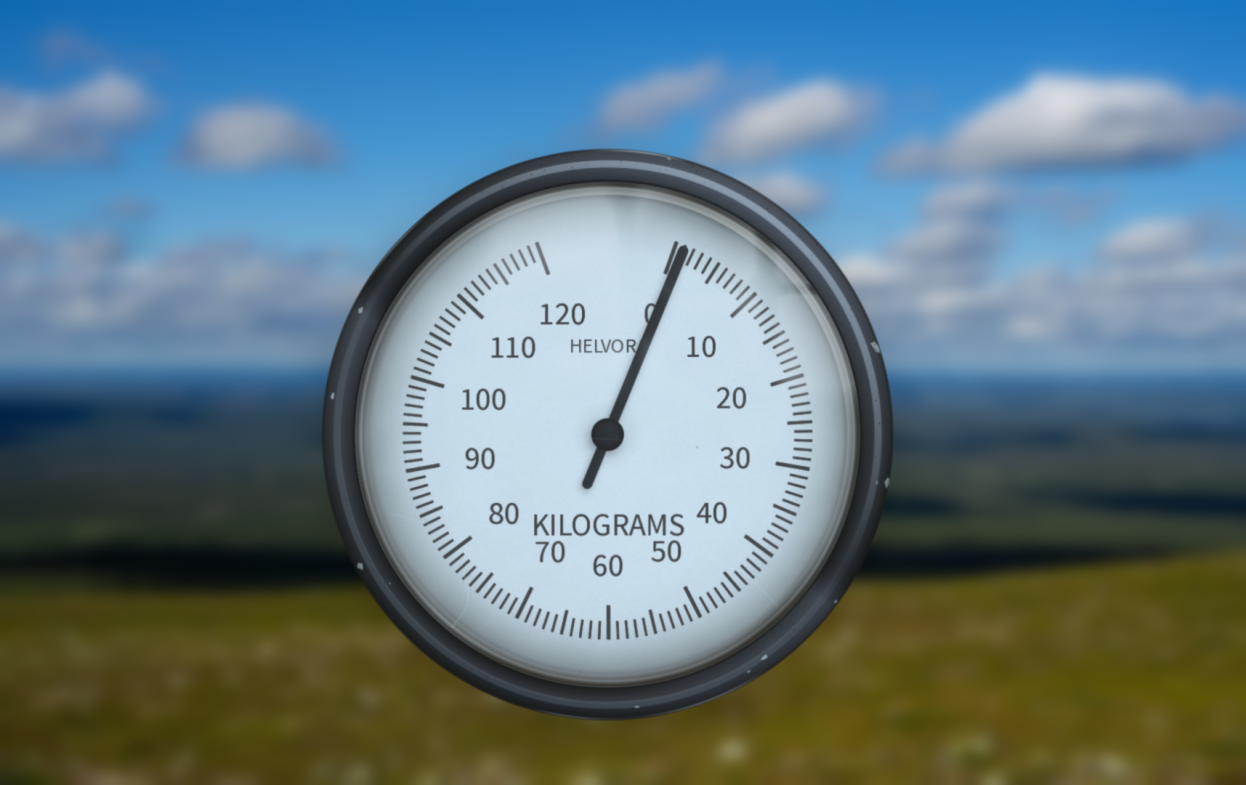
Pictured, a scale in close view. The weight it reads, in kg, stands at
1 kg
